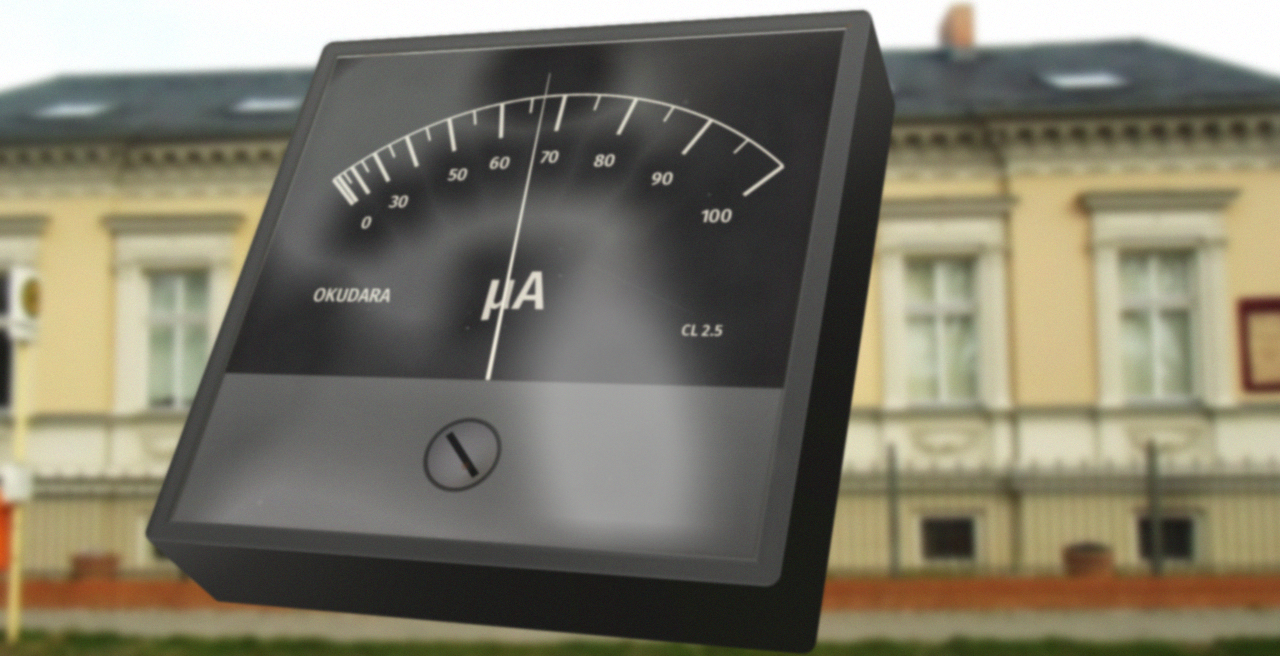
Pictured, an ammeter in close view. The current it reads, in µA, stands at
67.5 µA
